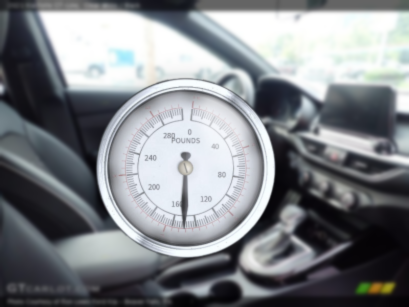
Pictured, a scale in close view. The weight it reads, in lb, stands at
150 lb
